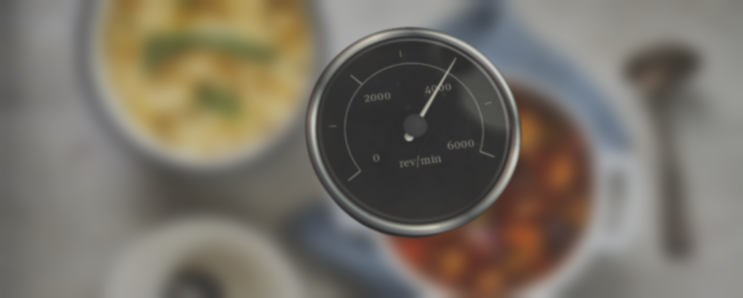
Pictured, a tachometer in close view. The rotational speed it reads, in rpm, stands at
4000 rpm
